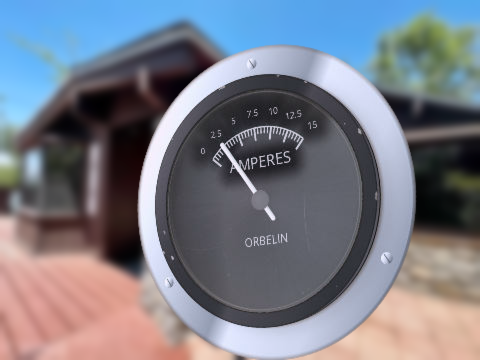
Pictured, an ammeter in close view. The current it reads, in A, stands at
2.5 A
